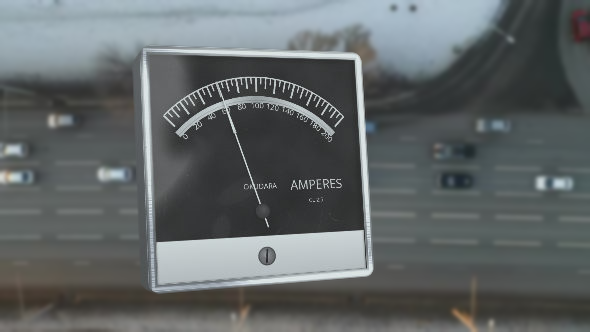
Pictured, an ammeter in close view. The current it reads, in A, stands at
60 A
